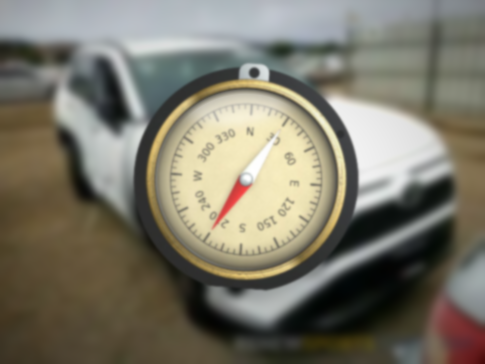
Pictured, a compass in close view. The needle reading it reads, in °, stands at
210 °
